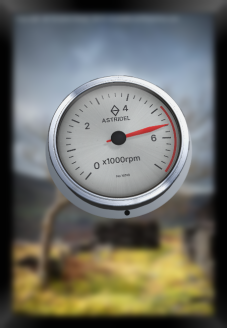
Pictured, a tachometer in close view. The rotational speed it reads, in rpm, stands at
5600 rpm
